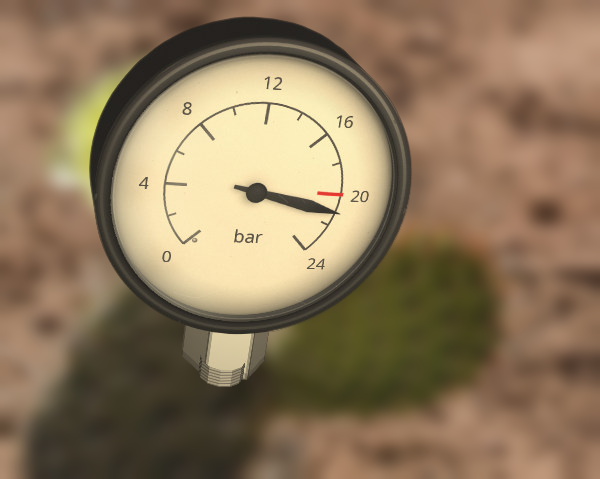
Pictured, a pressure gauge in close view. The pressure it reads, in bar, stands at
21 bar
